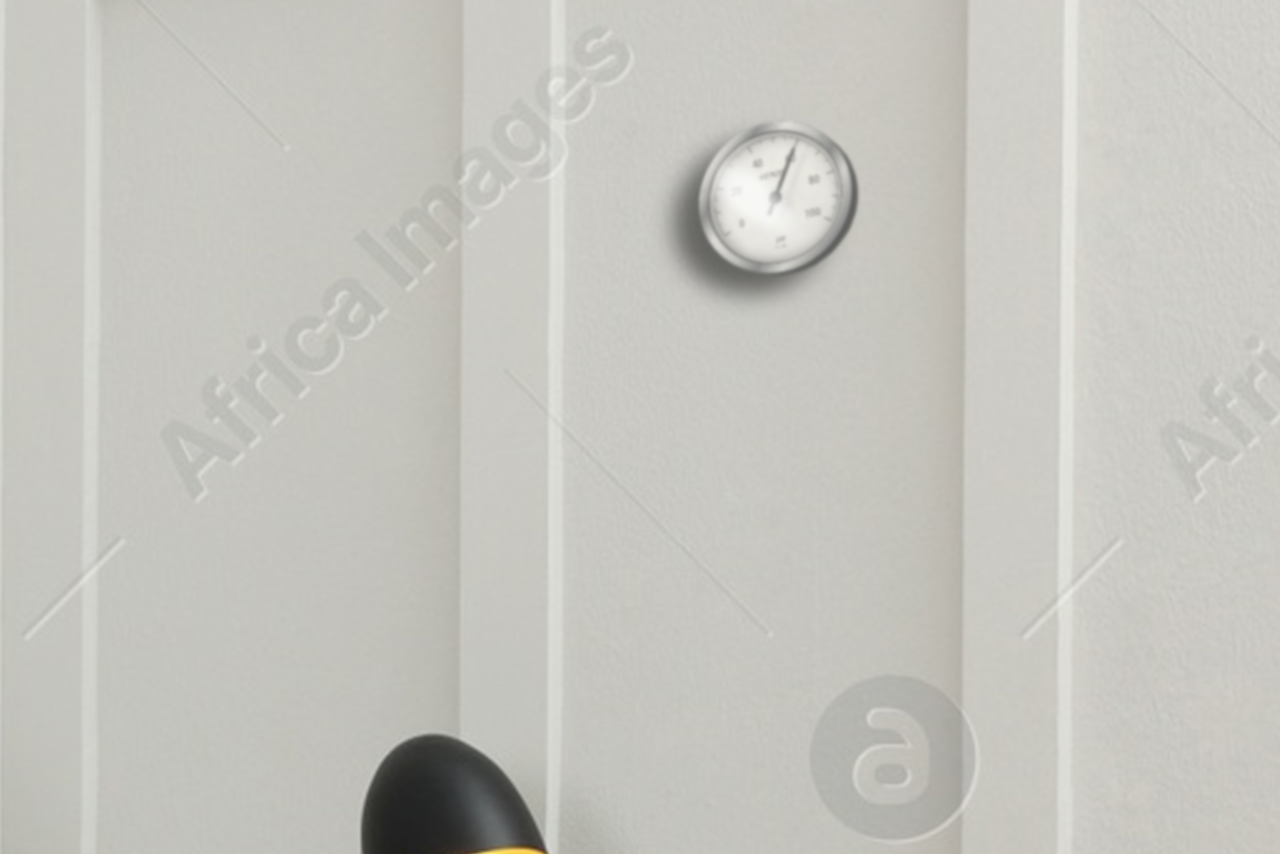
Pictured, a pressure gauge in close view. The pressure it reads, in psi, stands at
60 psi
